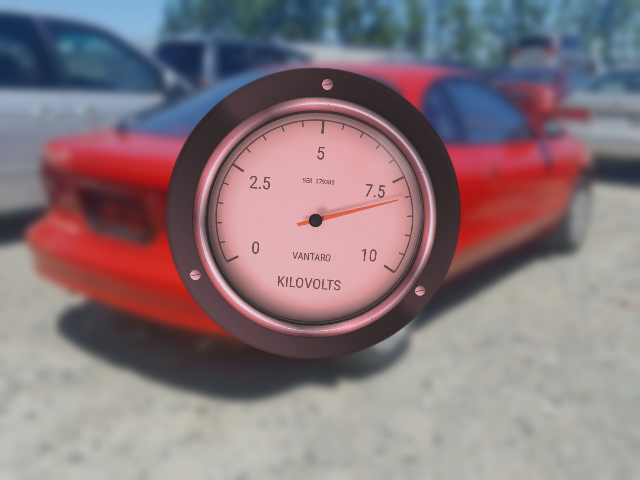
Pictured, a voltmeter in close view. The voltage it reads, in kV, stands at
8 kV
